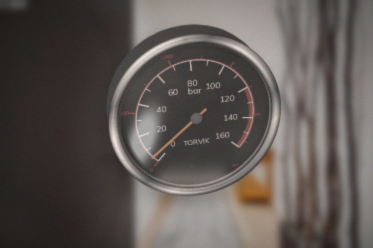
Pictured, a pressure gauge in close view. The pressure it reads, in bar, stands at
5 bar
